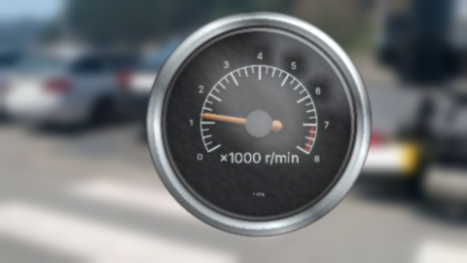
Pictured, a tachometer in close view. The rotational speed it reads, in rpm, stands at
1250 rpm
